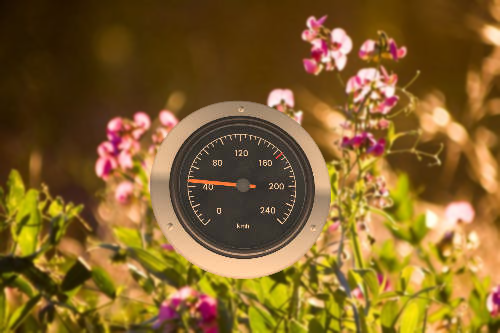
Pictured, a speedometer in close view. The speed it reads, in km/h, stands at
45 km/h
